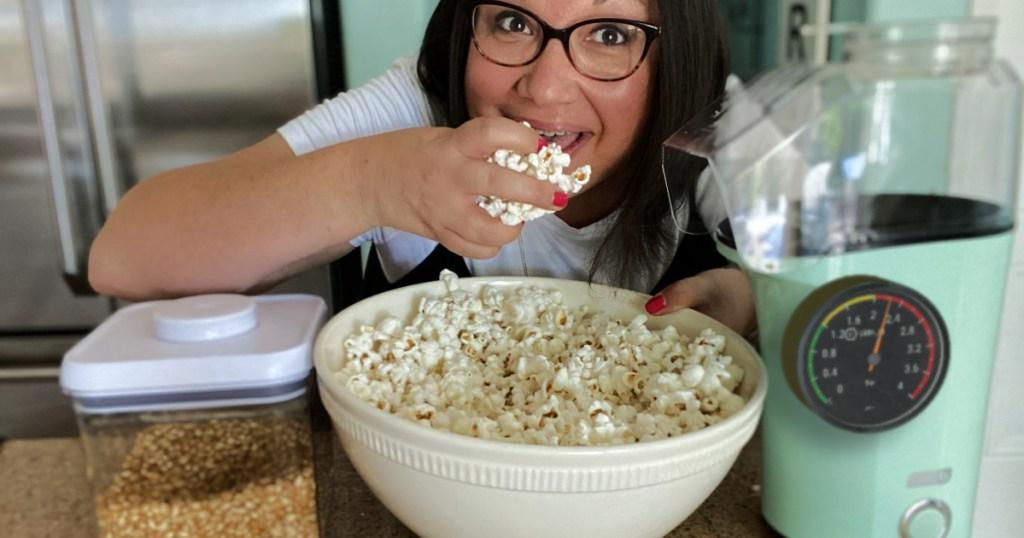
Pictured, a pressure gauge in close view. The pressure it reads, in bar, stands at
2.2 bar
